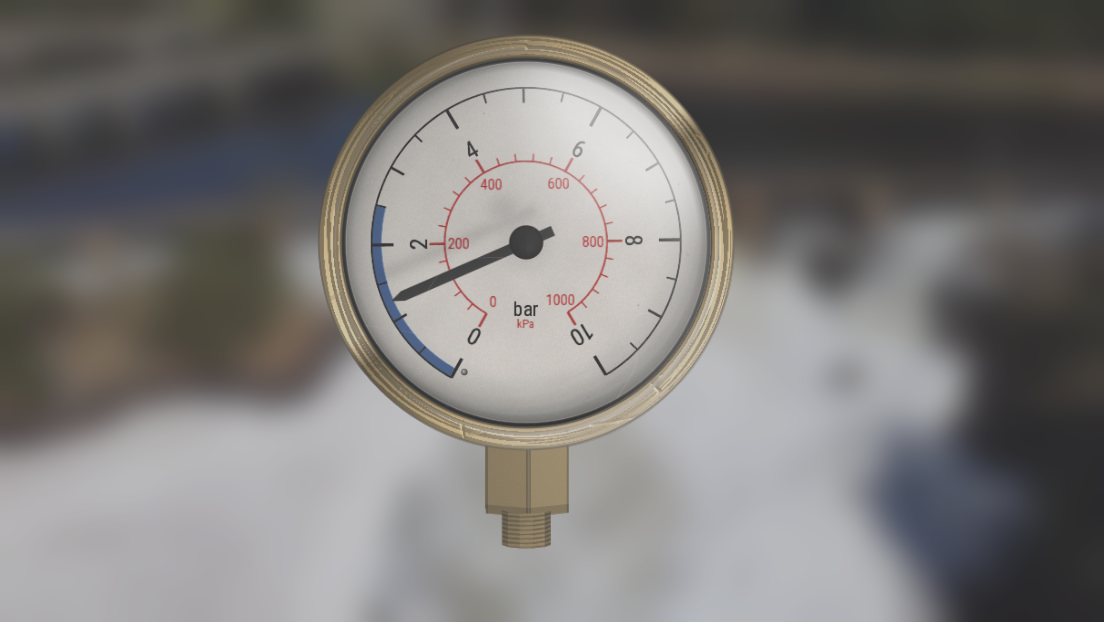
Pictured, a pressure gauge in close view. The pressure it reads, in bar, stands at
1.25 bar
